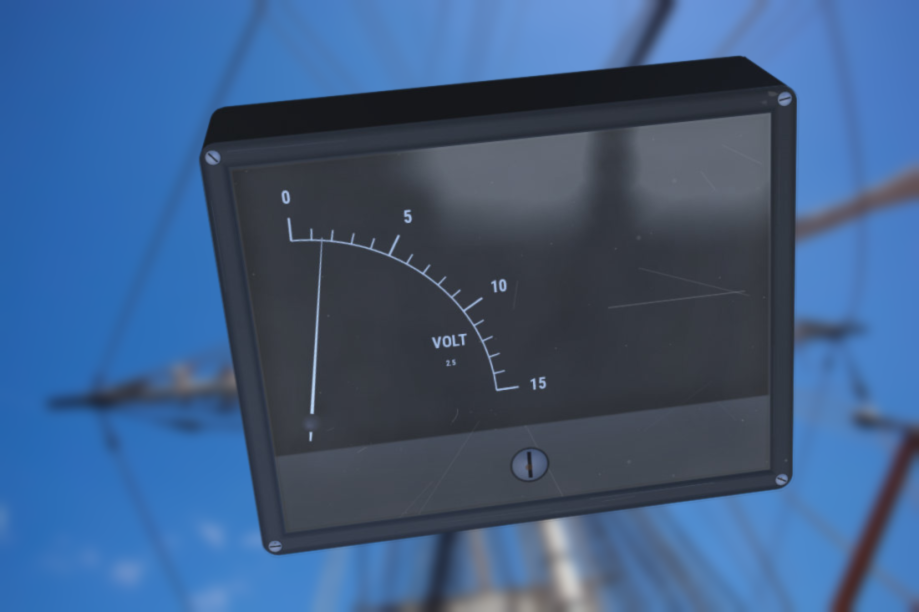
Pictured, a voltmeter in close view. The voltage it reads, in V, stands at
1.5 V
